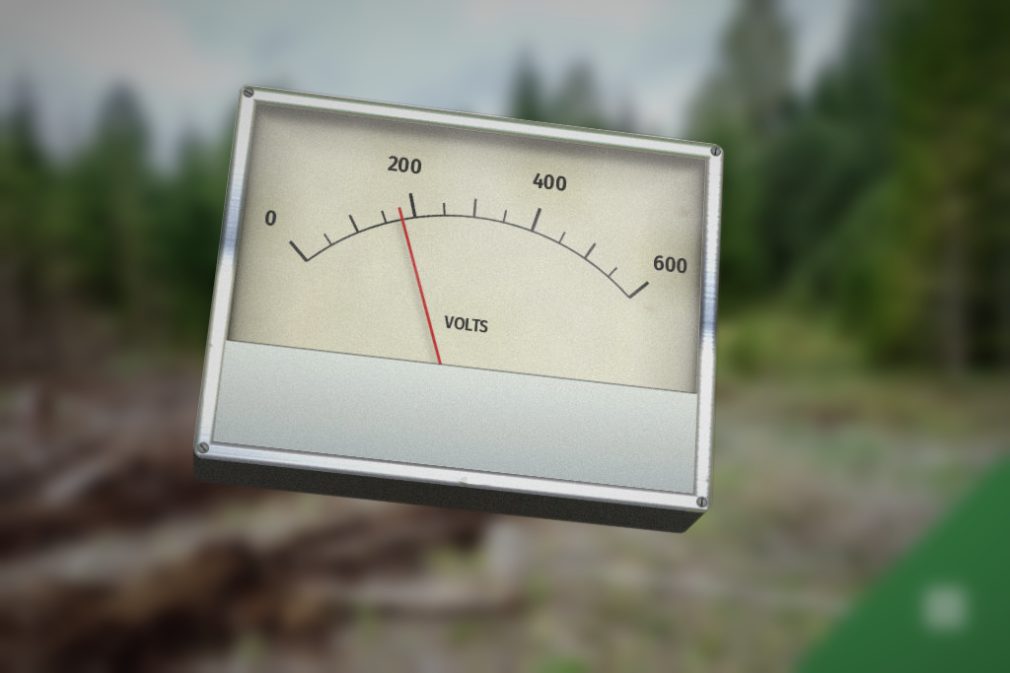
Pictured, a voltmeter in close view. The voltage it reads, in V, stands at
175 V
